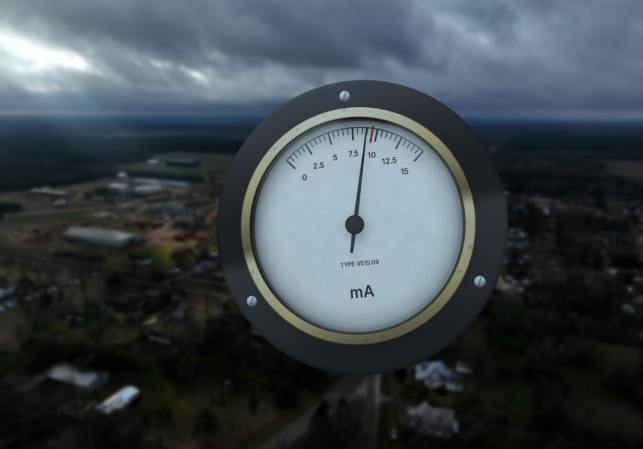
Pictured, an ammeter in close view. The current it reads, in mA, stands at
9 mA
